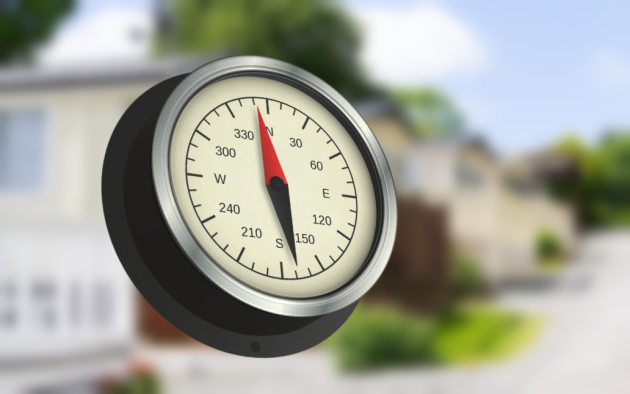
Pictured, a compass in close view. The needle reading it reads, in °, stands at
350 °
